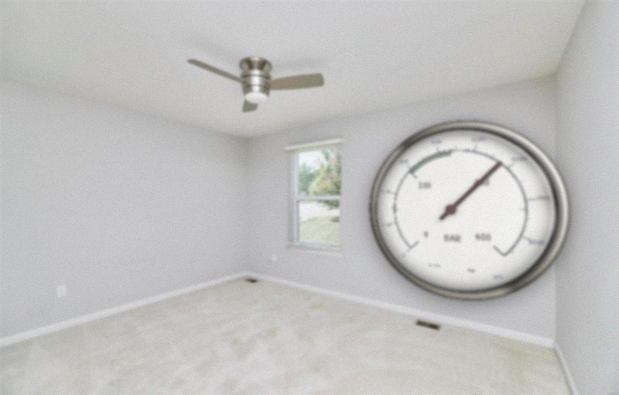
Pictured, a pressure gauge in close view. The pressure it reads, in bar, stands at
400 bar
